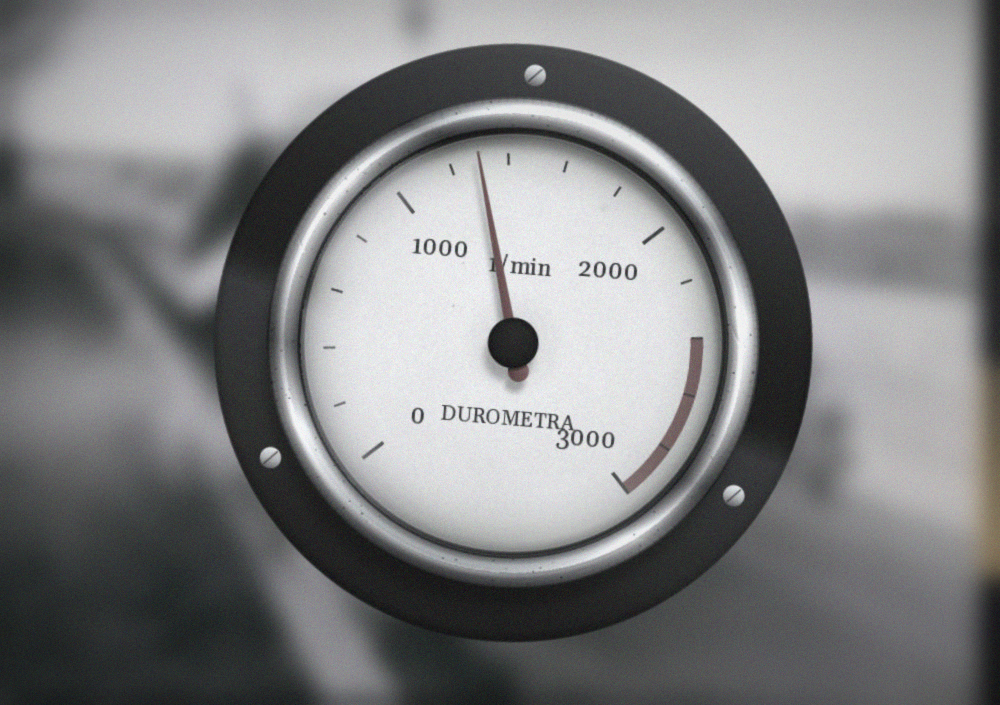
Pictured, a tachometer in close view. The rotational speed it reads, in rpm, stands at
1300 rpm
